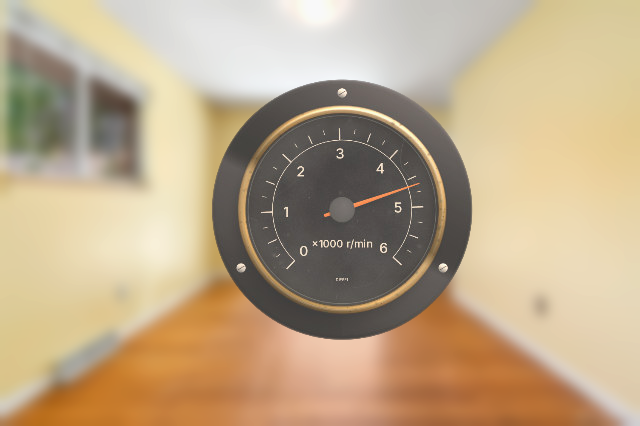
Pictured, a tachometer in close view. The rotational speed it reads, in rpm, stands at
4625 rpm
